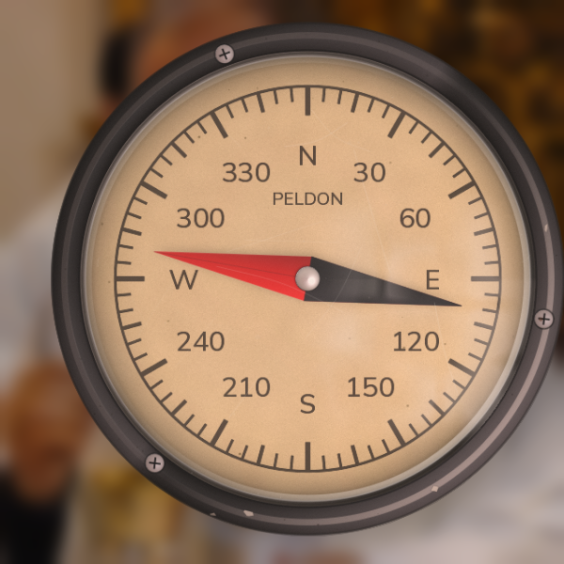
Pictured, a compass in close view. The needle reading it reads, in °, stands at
280 °
